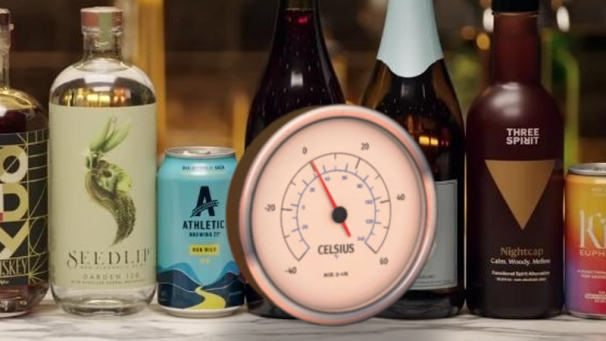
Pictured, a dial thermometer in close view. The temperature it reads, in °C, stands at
0 °C
